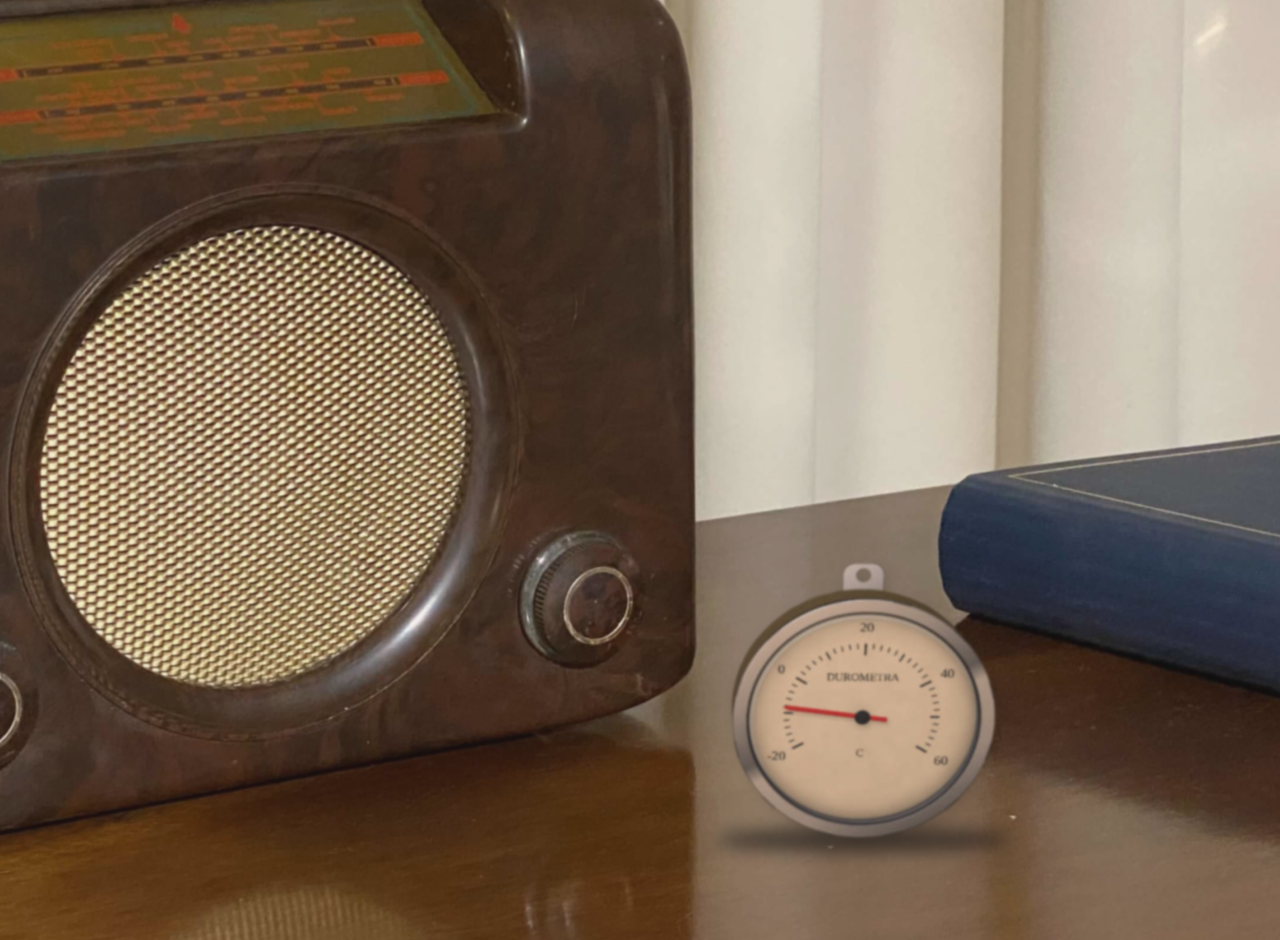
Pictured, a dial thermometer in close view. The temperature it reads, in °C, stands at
-8 °C
